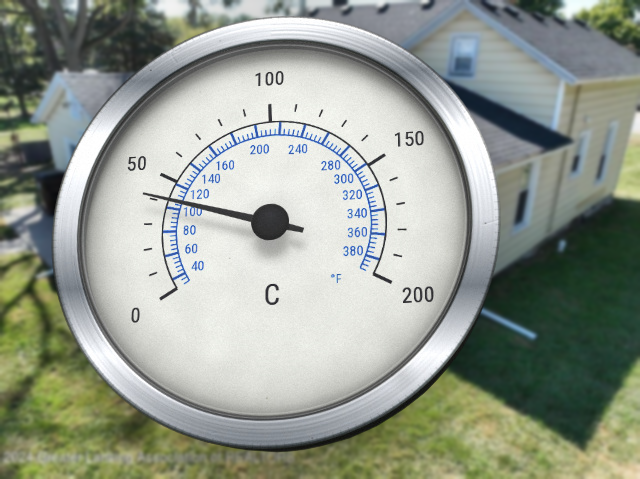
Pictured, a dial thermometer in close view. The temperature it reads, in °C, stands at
40 °C
